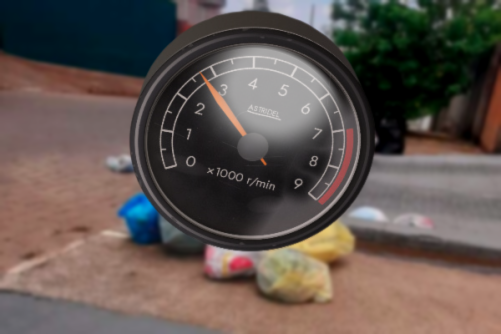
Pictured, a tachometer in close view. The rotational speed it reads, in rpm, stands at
2750 rpm
